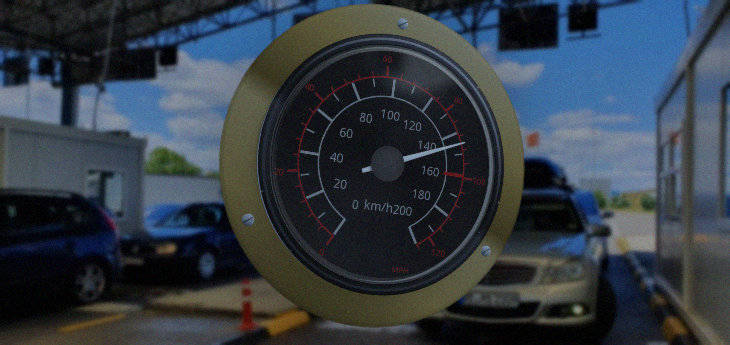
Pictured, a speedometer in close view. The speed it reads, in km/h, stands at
145 km/h
